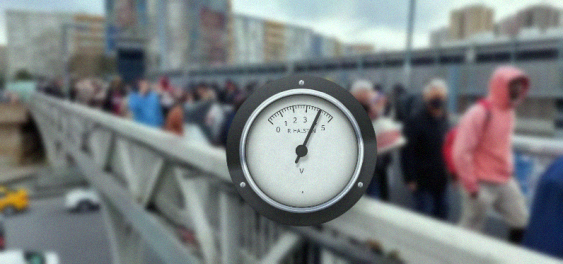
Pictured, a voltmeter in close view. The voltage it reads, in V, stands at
4 V
